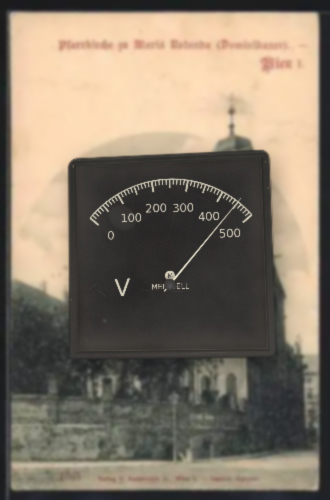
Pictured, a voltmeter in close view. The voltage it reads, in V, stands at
450 V
